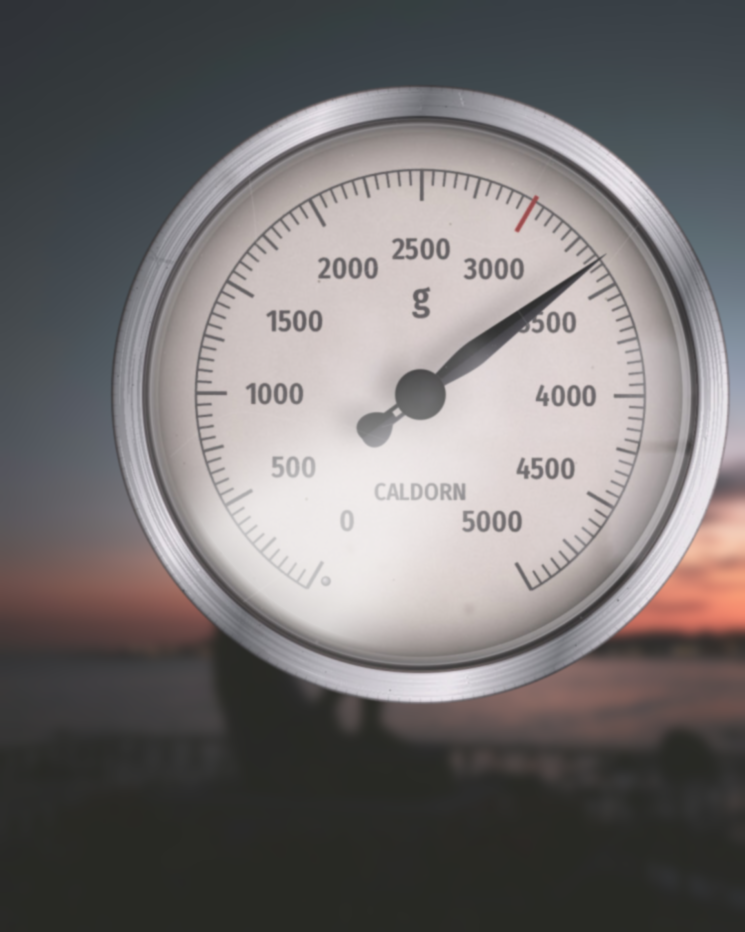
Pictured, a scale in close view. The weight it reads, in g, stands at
3375 g
